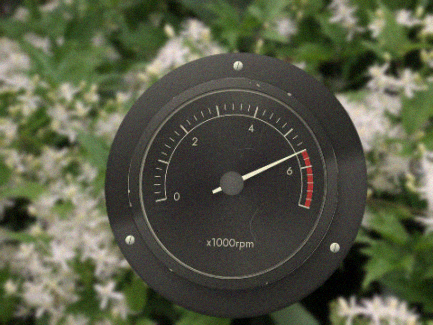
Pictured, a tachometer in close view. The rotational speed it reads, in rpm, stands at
5600 rpm
